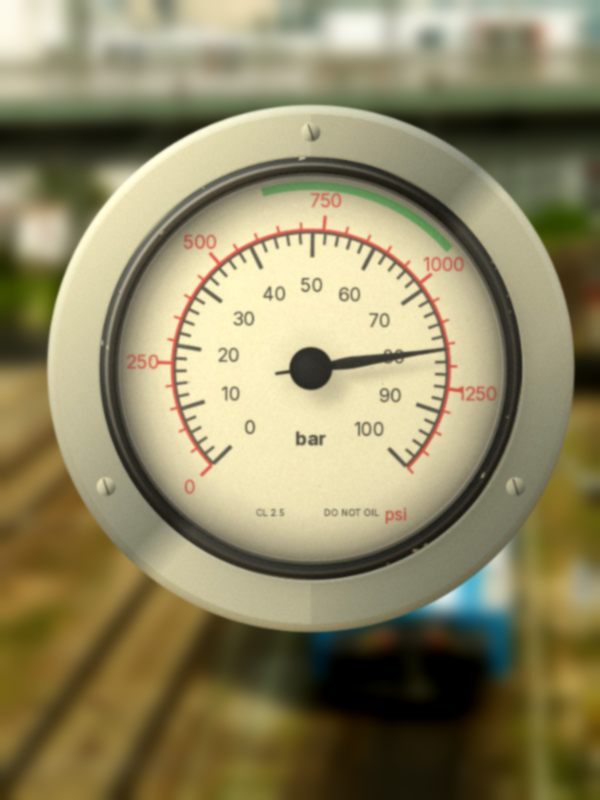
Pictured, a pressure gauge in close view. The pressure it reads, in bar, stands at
80 bar
